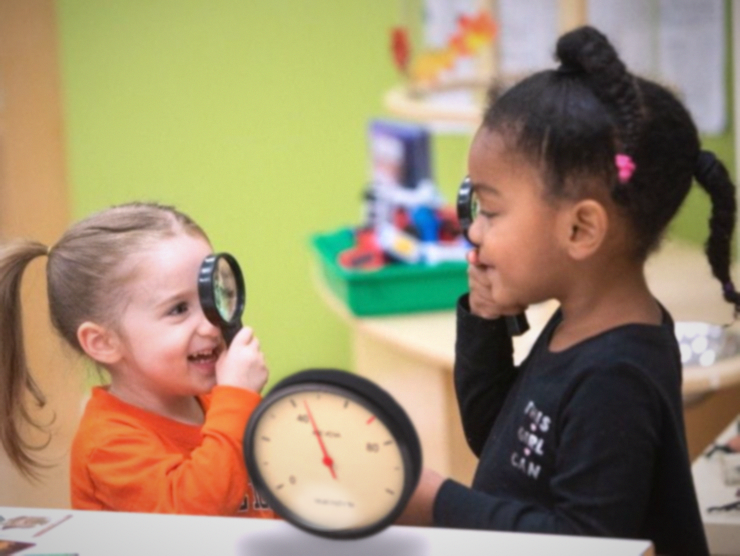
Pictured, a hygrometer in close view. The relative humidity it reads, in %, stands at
45 %
